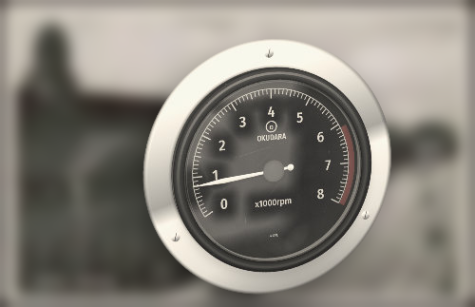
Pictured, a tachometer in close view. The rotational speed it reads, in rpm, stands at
800 rpm
